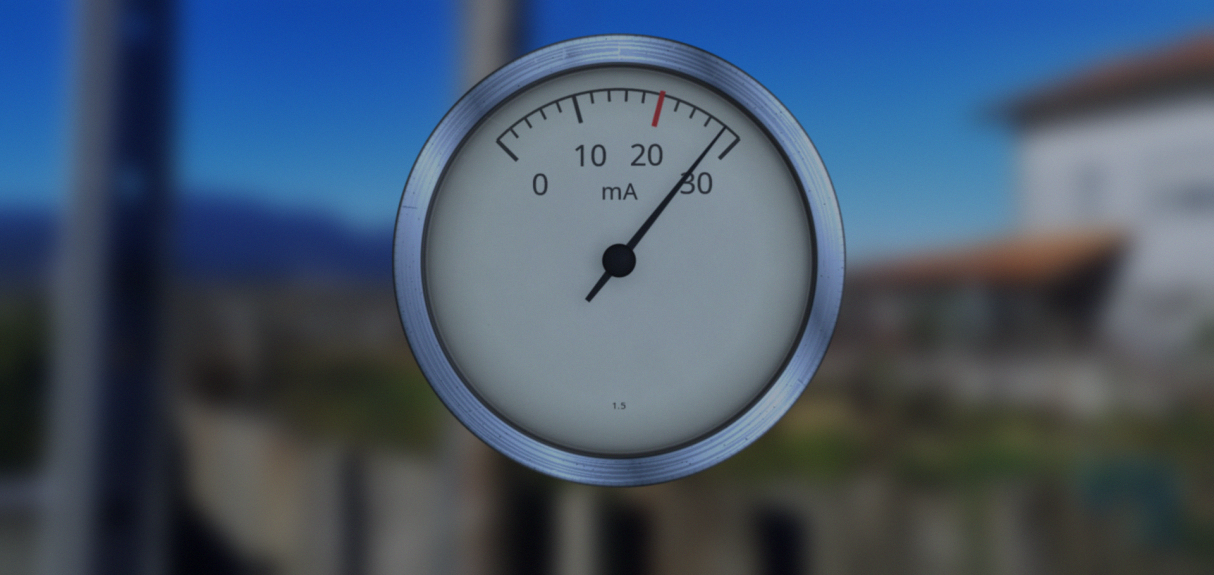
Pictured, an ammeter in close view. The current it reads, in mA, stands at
28 mA
